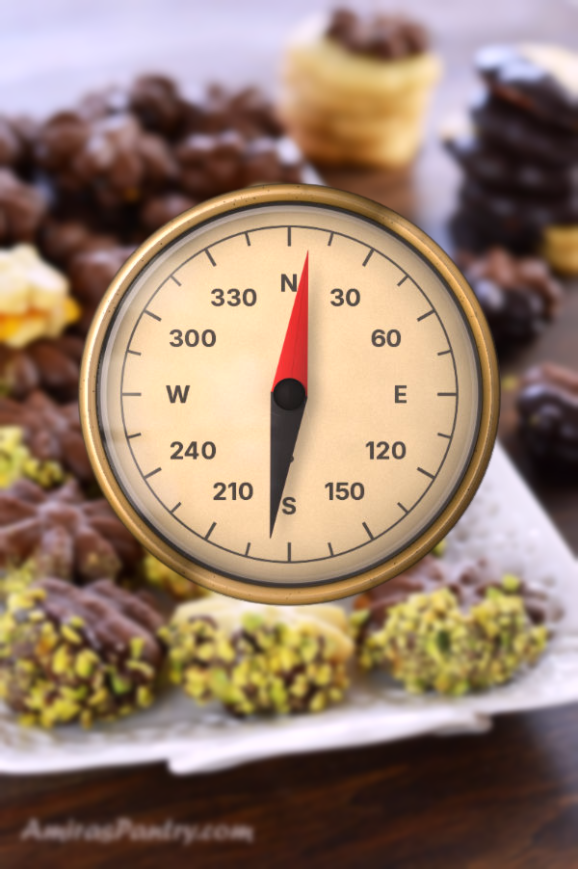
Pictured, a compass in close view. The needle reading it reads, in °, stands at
7.5 °
